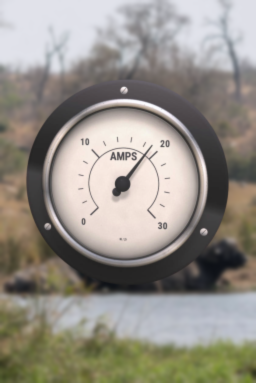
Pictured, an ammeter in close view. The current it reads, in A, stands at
19 A
